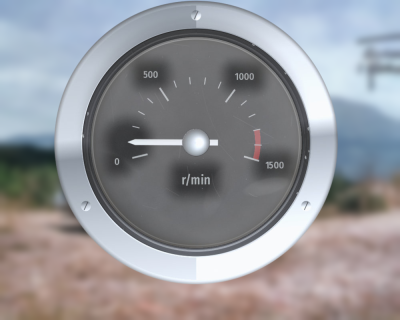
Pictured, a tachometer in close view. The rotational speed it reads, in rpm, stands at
100 rpm
